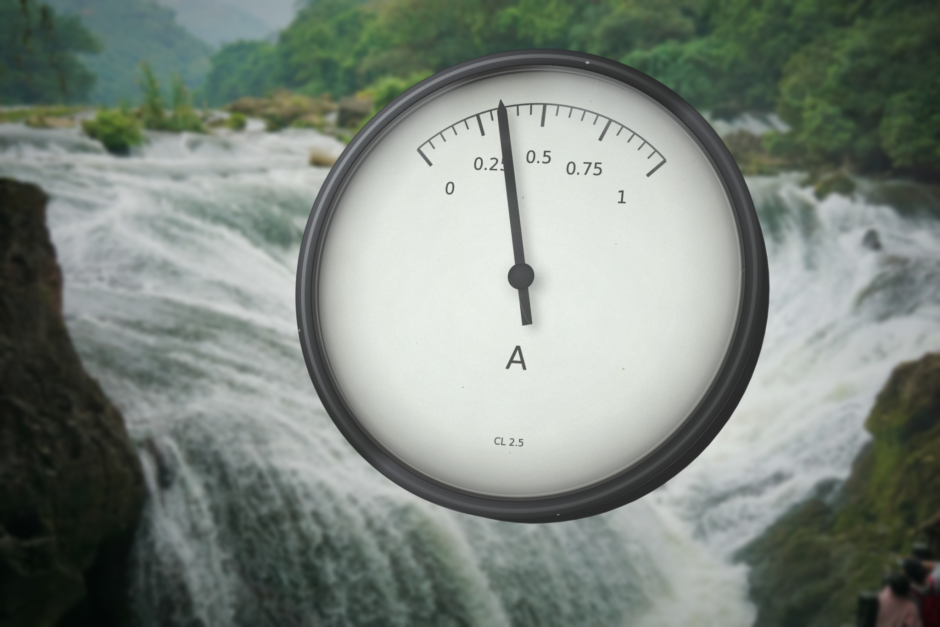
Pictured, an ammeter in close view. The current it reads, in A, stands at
0.35 A
